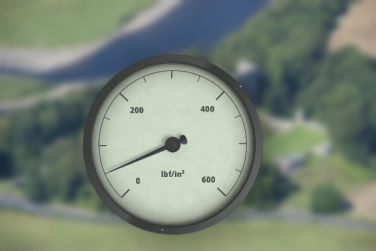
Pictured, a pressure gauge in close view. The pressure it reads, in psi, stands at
50 psi
